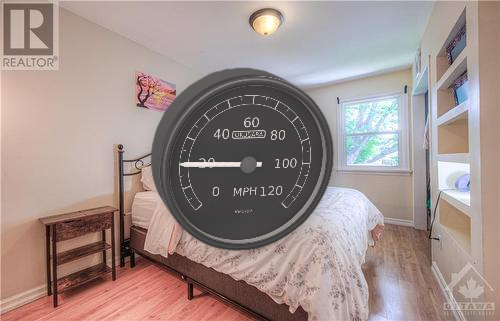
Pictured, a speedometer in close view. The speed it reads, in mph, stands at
20 mph
